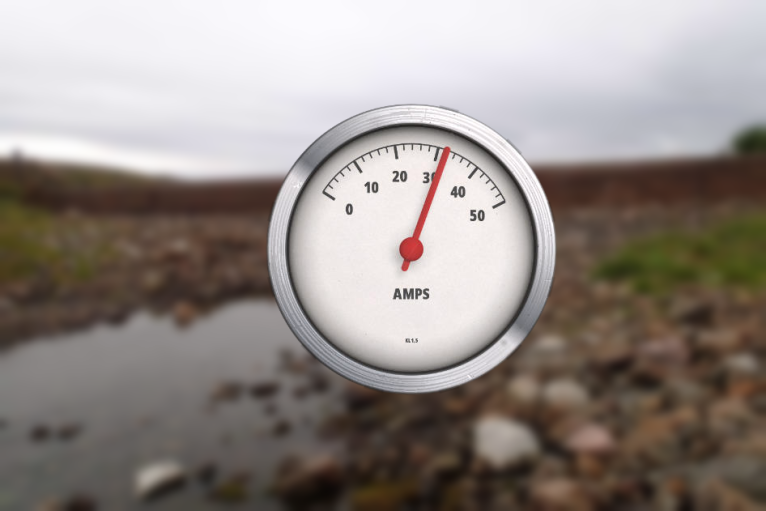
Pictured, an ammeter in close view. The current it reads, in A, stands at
32 A
